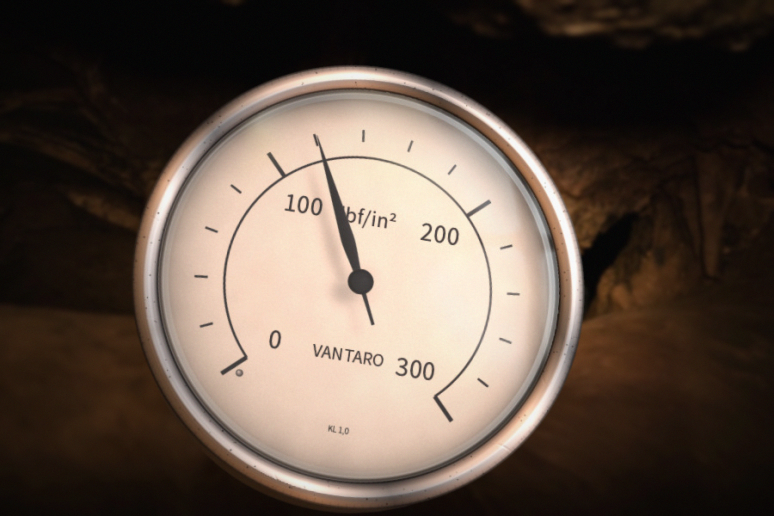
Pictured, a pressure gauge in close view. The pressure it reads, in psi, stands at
120 psi
